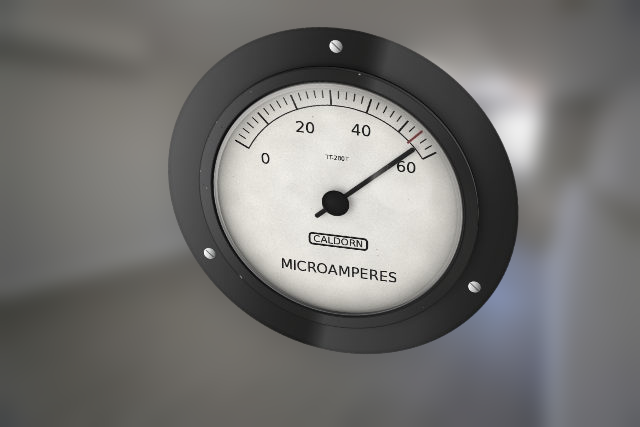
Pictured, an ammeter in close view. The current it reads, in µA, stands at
56 µA
